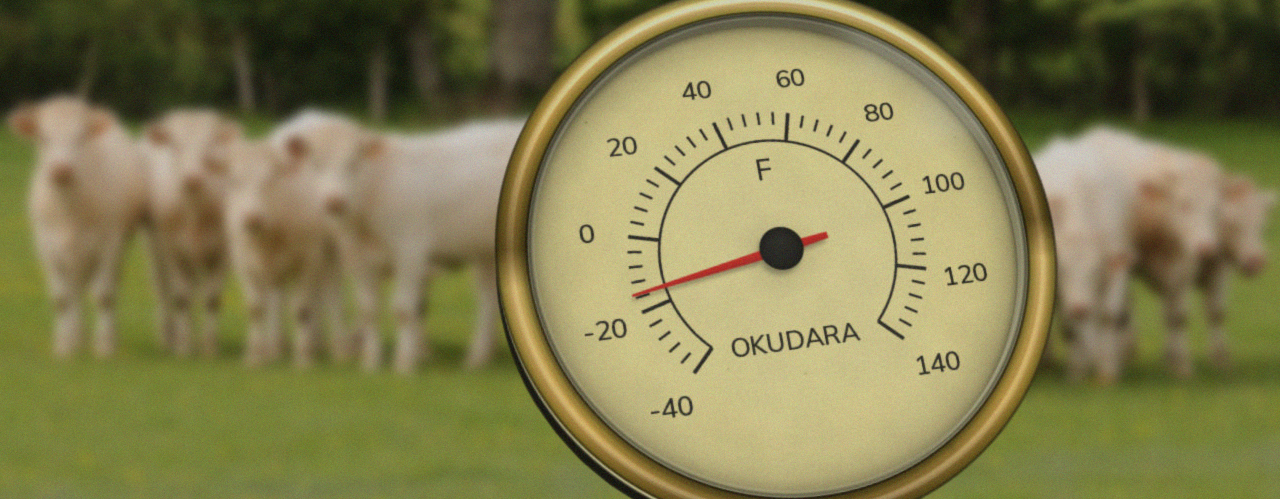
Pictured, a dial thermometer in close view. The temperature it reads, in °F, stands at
-16 °F
